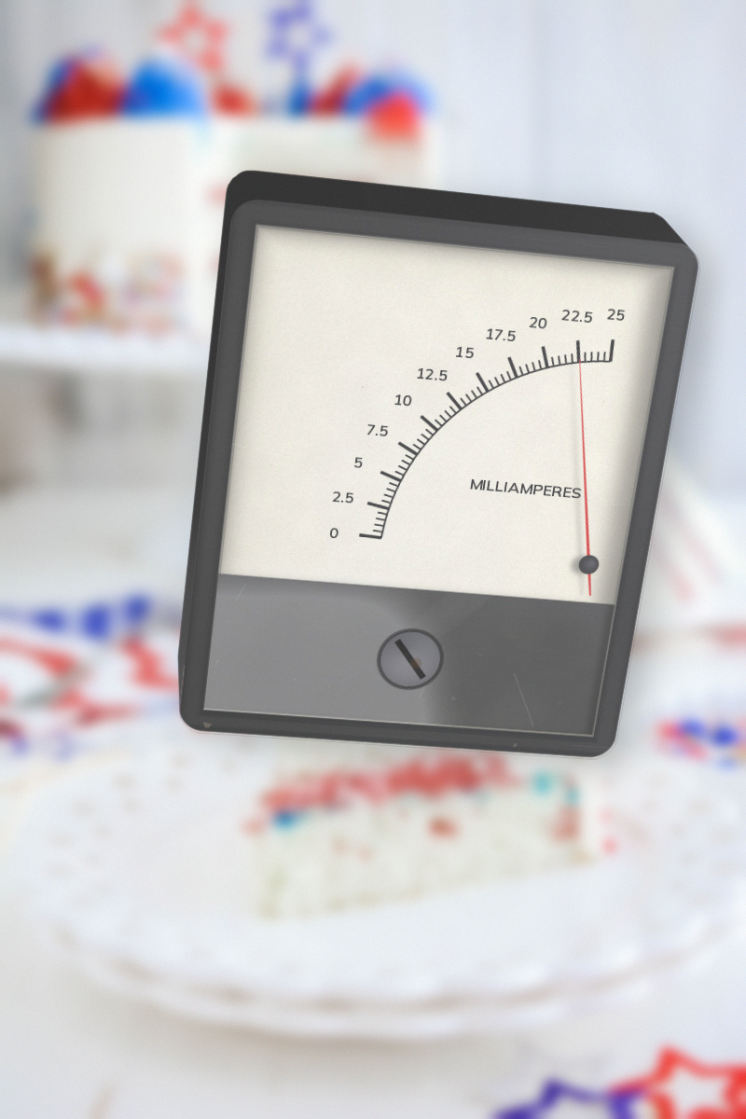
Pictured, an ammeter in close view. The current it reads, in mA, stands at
22.5 mA
